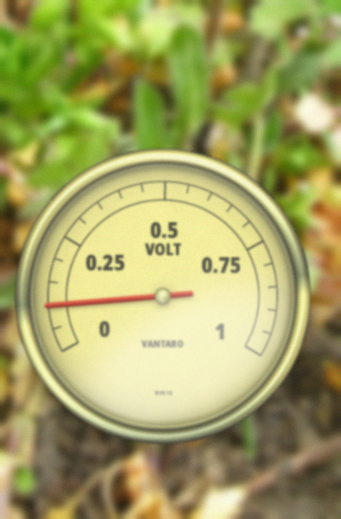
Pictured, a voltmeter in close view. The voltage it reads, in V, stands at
0.1 V
